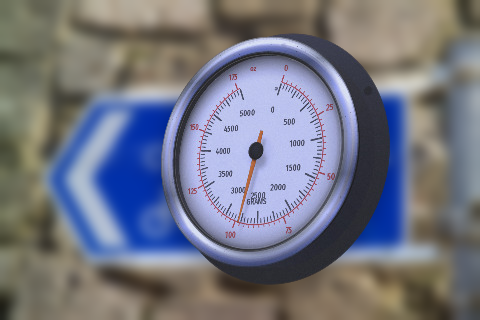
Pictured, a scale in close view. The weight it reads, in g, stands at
2750 g
